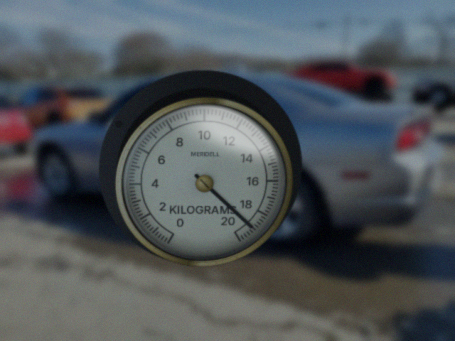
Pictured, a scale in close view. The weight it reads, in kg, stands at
19 kg
